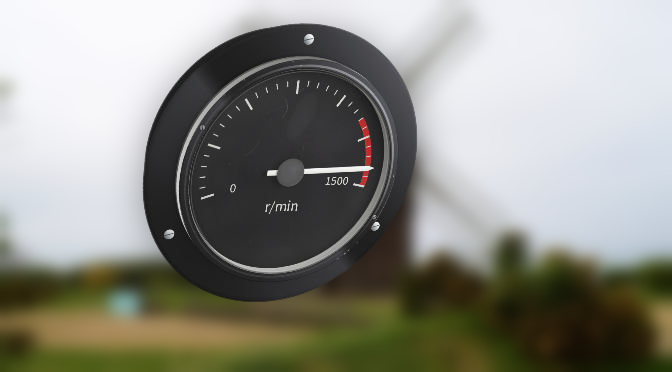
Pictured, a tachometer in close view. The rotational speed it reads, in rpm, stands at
1400 rpm
